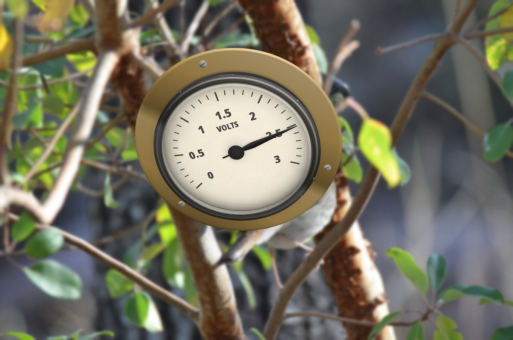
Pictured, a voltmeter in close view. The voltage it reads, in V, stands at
2.5 V
